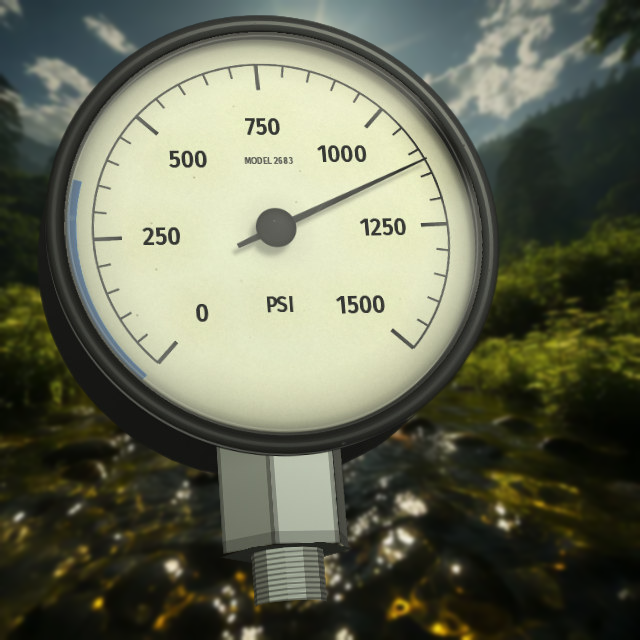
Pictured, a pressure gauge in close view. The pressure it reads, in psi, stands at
1125 psi
